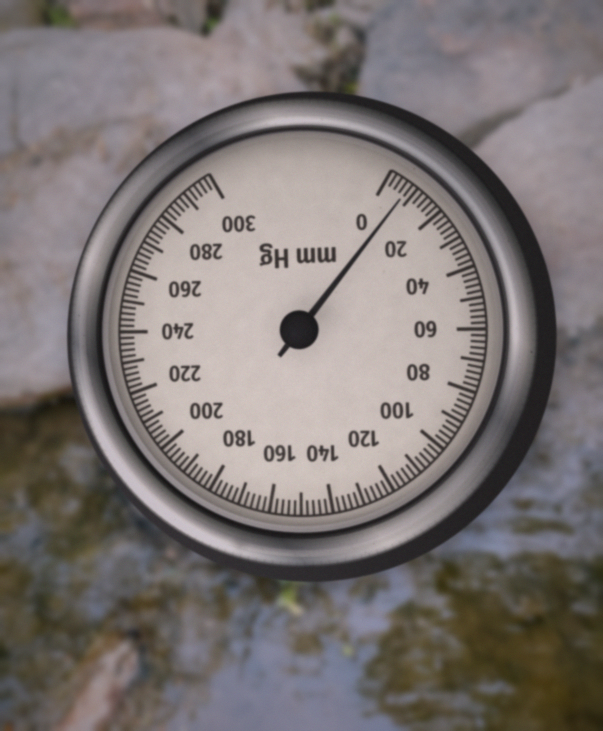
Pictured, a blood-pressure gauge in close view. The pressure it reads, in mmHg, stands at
8 mmHg
